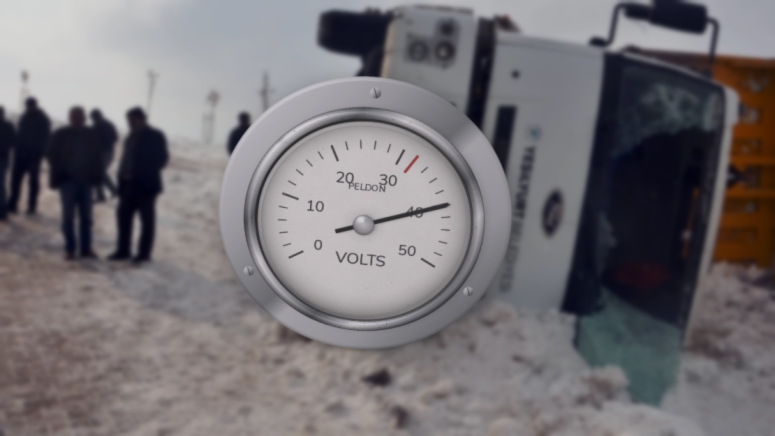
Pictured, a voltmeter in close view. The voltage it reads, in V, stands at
40 V
